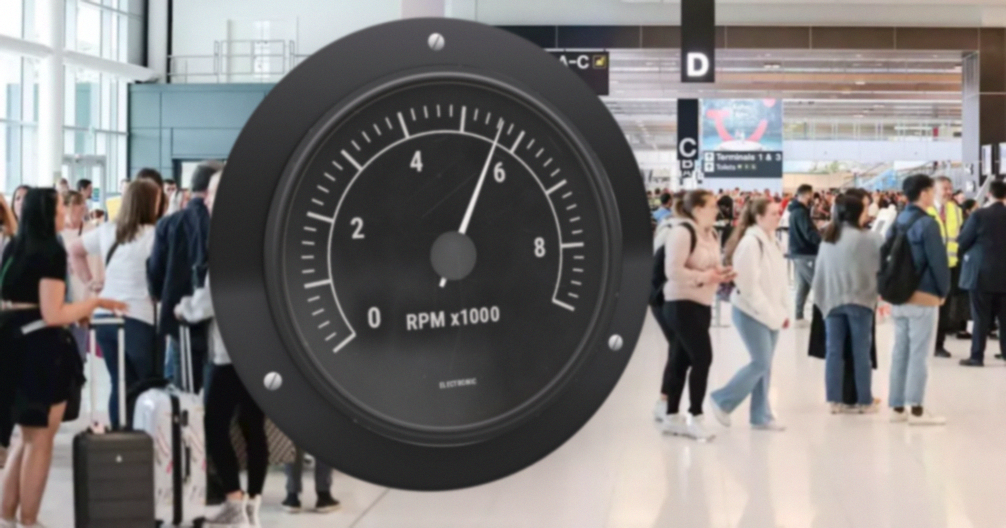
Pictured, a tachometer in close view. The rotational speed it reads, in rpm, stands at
5600 rpm
